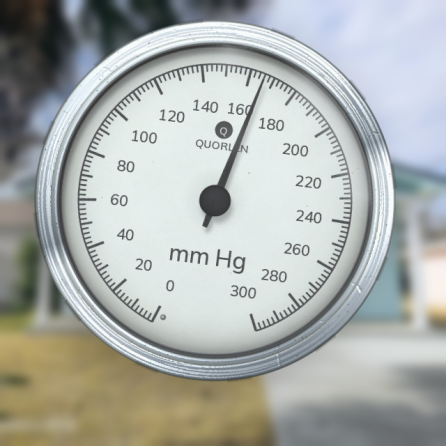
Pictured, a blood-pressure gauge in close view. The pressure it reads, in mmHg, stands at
166 mmHg
